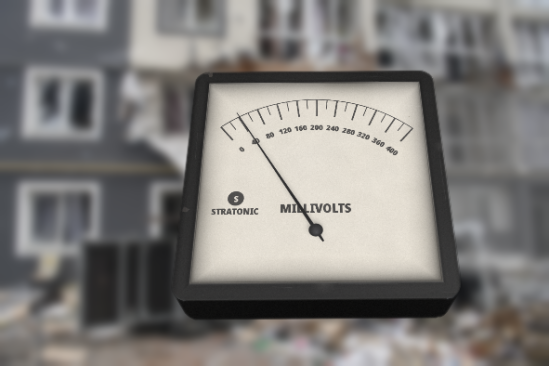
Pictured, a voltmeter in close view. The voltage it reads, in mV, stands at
40 mV
